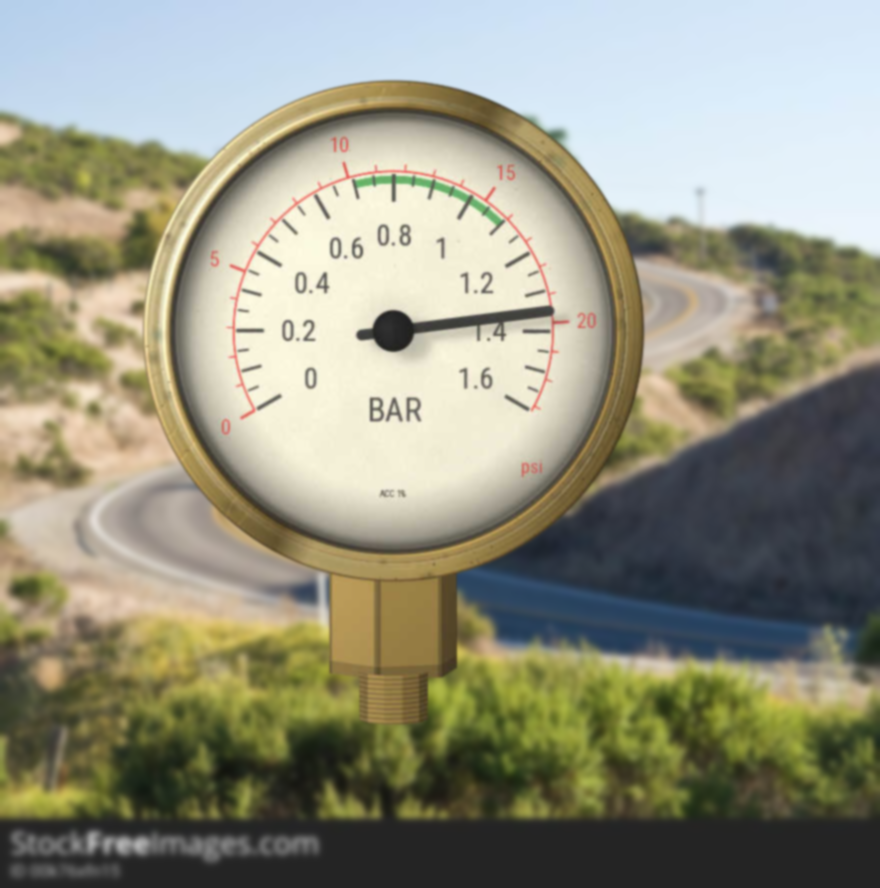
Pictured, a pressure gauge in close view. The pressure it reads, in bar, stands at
1.35 bar
